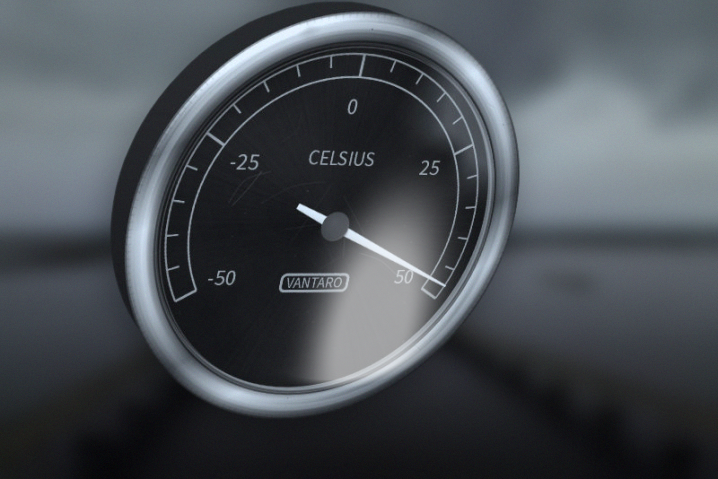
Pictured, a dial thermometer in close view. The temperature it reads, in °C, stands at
47.5 °C
